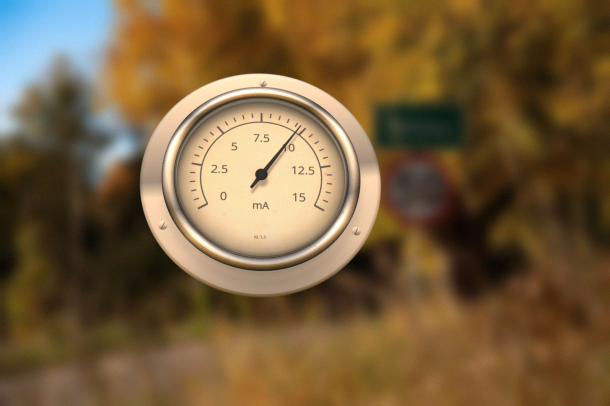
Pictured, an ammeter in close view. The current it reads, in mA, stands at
9.75 mA
